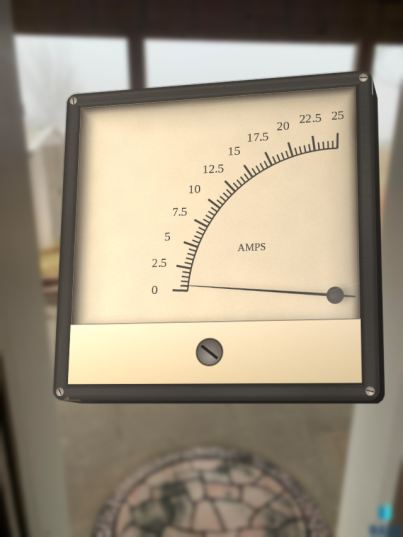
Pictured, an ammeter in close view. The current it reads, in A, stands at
0.5 A
